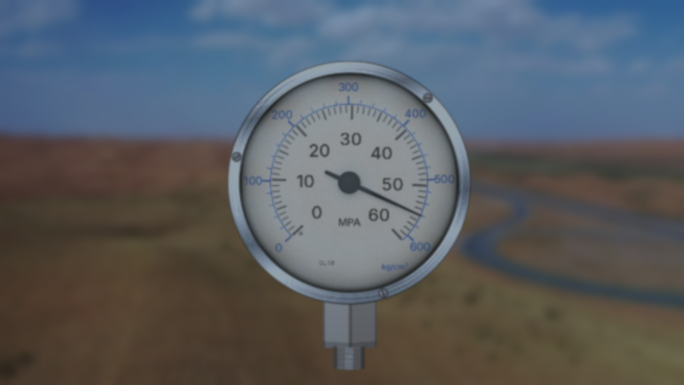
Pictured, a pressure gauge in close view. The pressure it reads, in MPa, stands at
55 MPa
